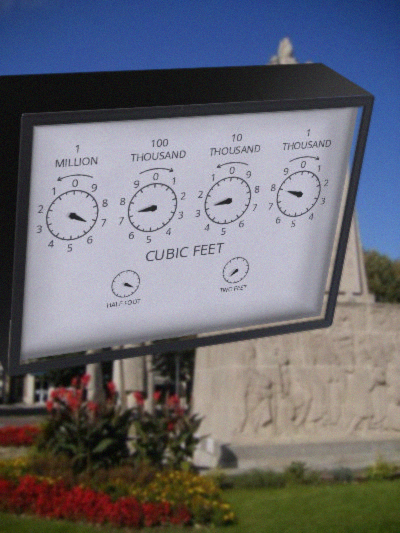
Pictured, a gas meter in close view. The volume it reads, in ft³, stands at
672800 ft³
